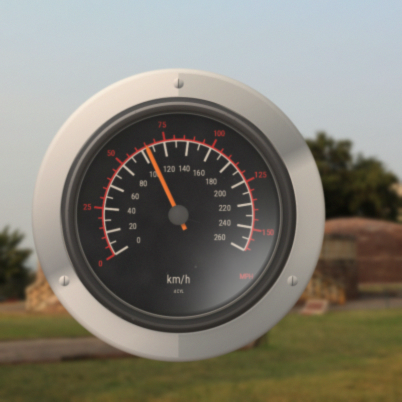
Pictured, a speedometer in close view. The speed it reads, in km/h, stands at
105 km/h
